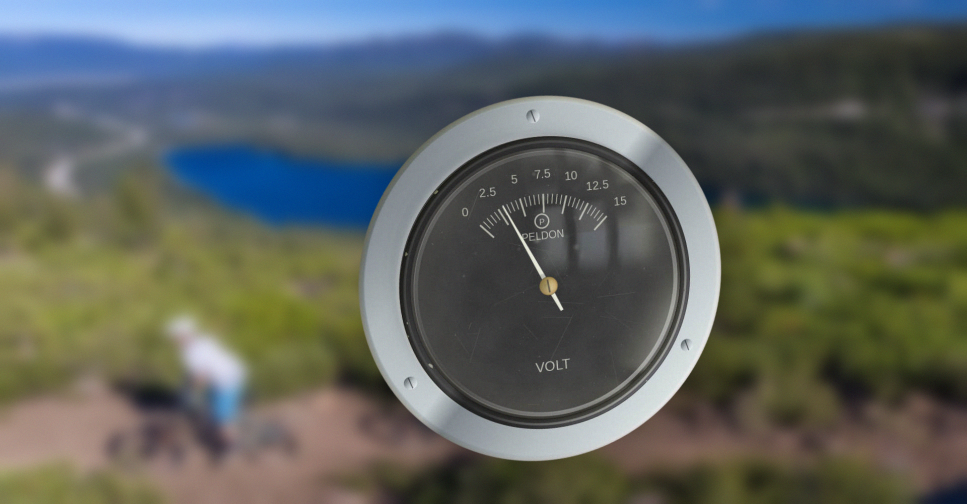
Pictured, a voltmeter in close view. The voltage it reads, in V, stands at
3 V
